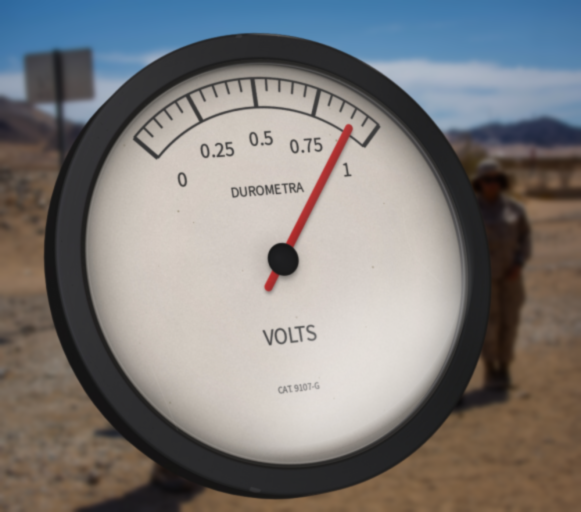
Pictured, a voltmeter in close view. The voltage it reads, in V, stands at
0.9 V
